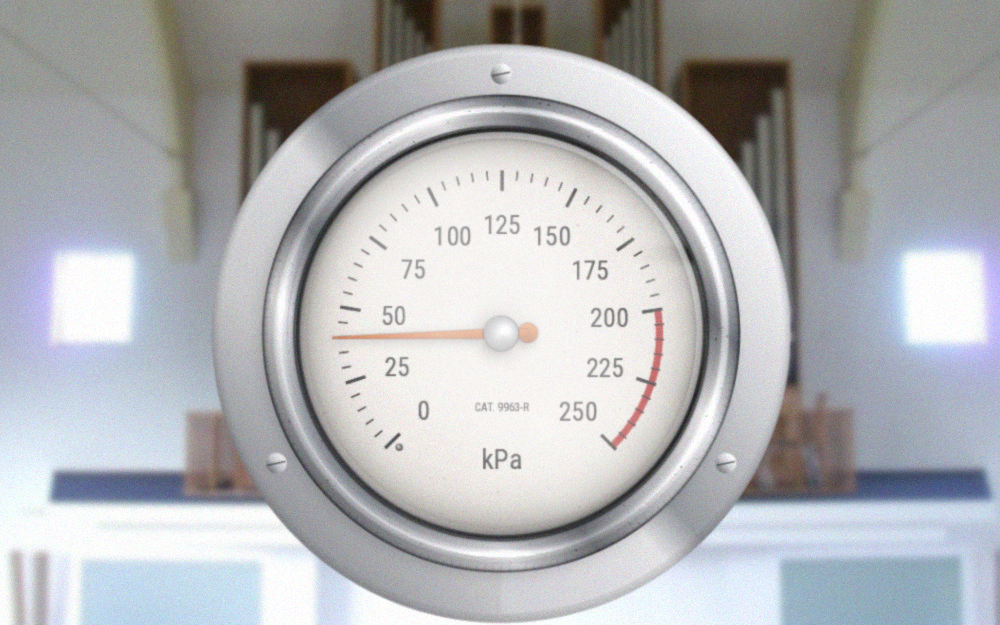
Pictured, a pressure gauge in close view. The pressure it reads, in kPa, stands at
40 kPa
